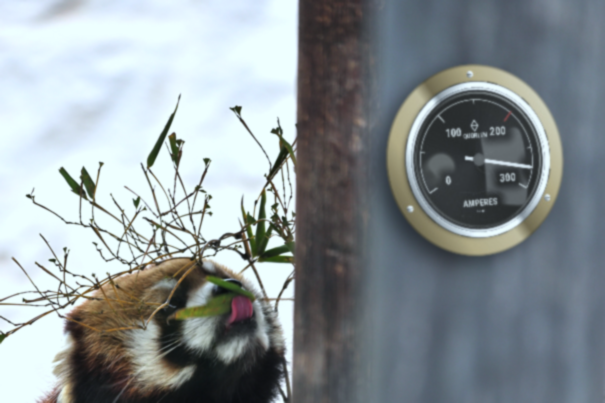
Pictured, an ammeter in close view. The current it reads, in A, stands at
275 A
